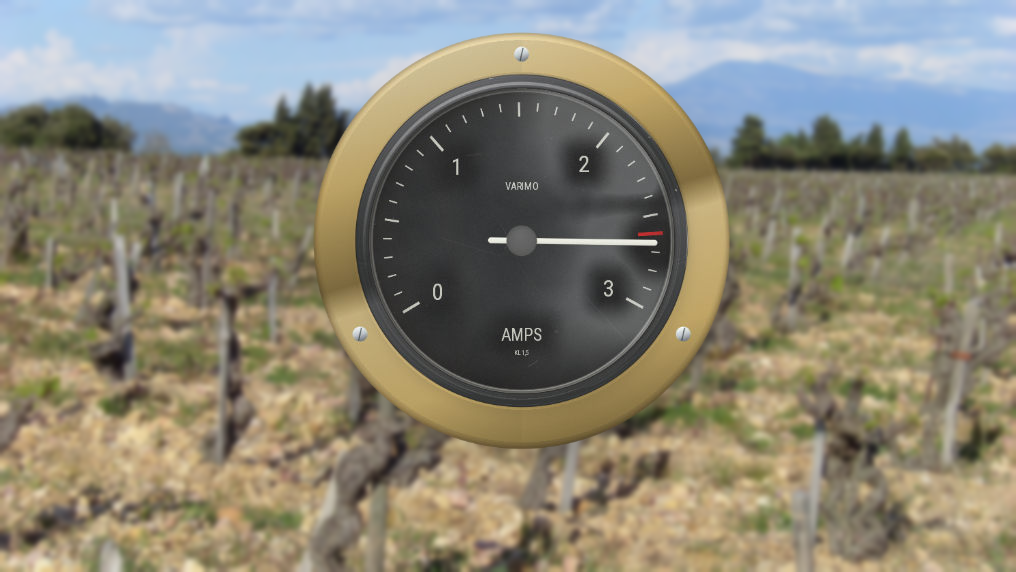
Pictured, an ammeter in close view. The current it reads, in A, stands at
2.65 A
